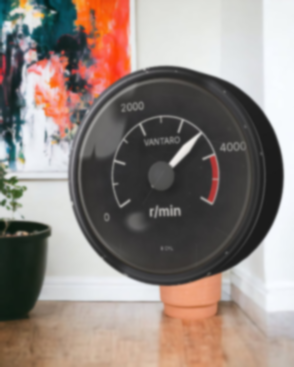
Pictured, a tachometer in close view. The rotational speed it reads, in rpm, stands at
3500 rpm
